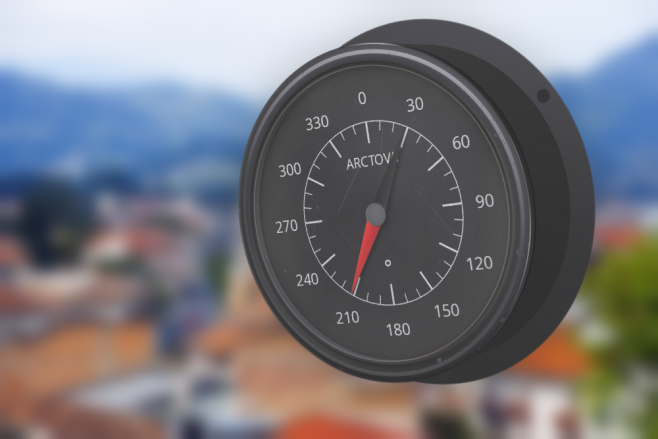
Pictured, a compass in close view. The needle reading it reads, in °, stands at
210 °
